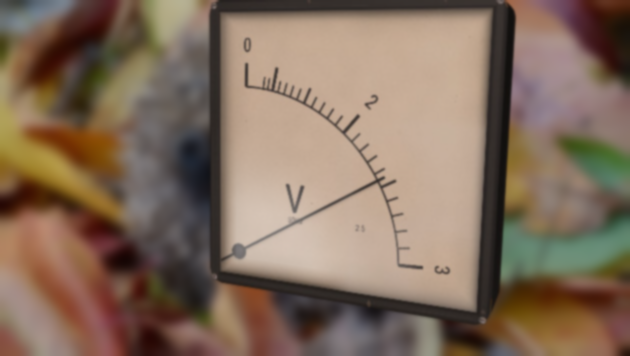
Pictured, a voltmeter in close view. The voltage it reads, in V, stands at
2.45 V
